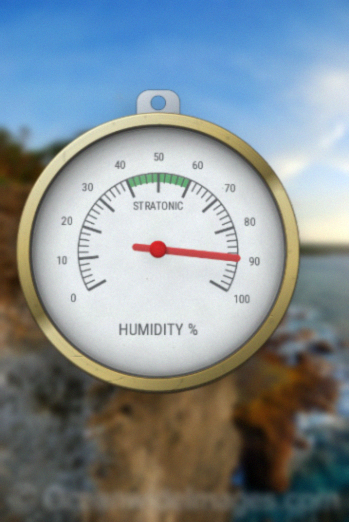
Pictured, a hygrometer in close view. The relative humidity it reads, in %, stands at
90 %
